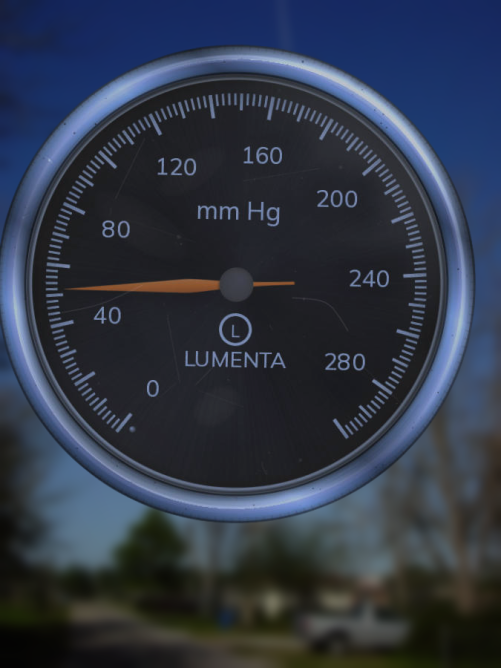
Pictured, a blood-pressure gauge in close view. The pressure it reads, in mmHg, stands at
52 mmHg
